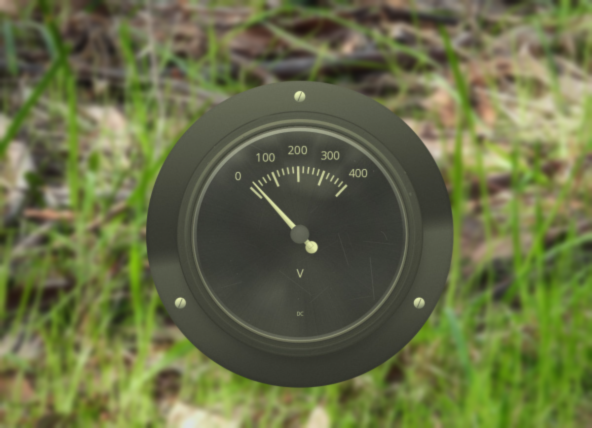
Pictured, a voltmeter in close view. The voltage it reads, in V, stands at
20 V
